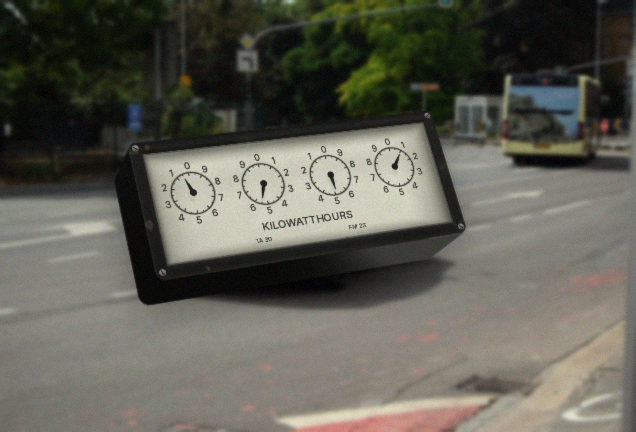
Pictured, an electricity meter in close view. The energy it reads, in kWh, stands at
551 kWh
